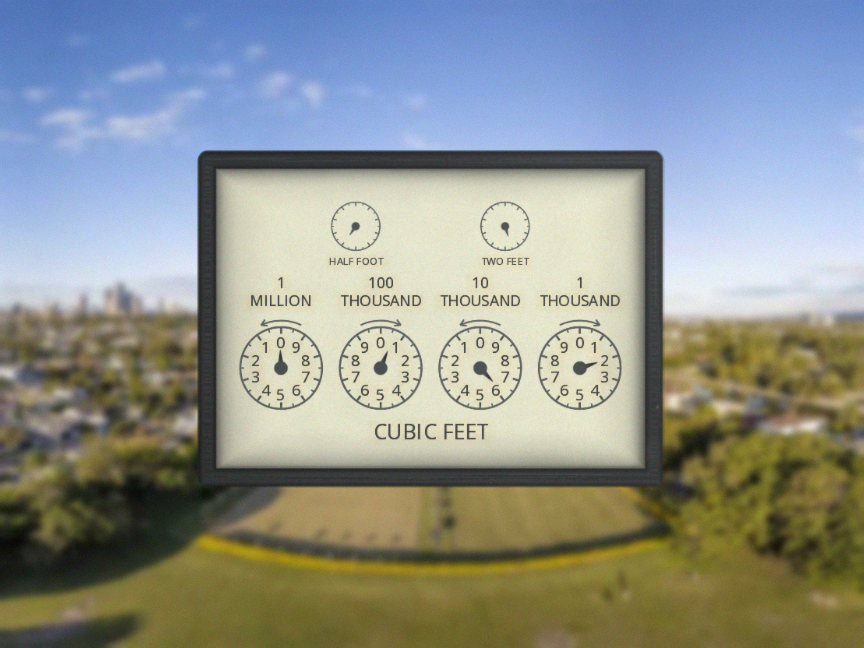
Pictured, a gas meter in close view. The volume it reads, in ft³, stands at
6200 ft³
